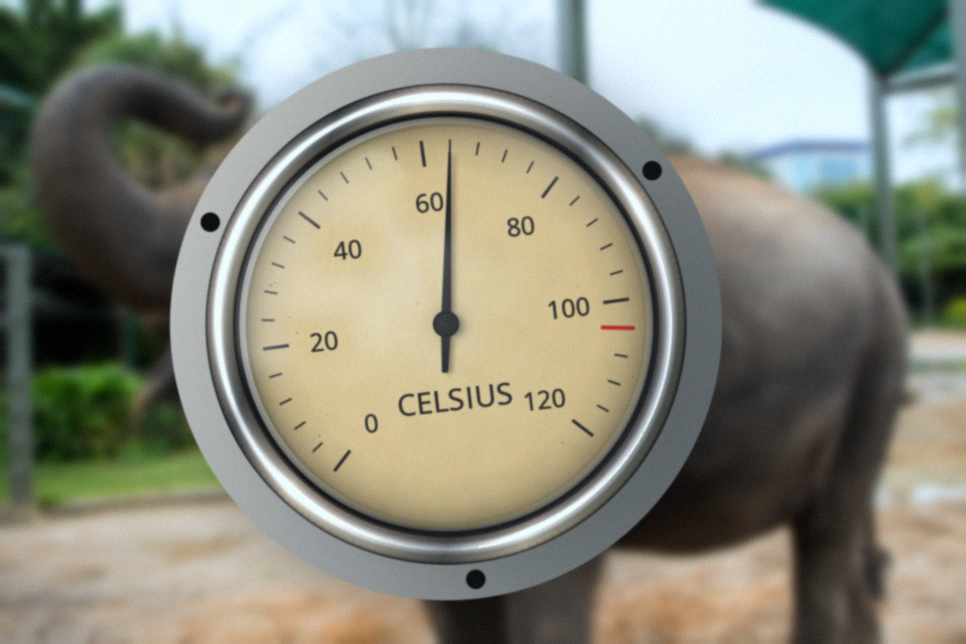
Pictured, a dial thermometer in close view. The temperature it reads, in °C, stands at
64 °C
